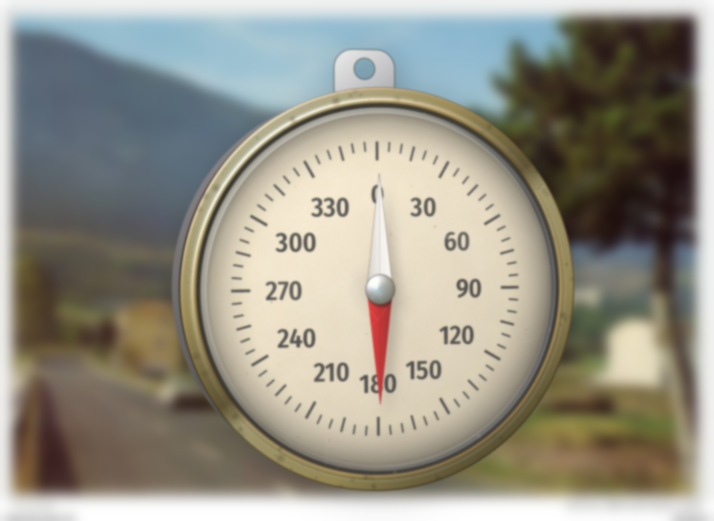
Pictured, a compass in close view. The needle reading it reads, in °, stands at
180 °
